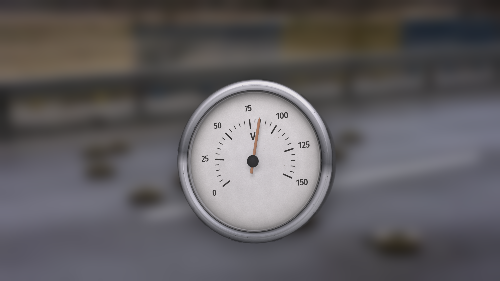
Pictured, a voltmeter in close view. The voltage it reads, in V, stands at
85 V
